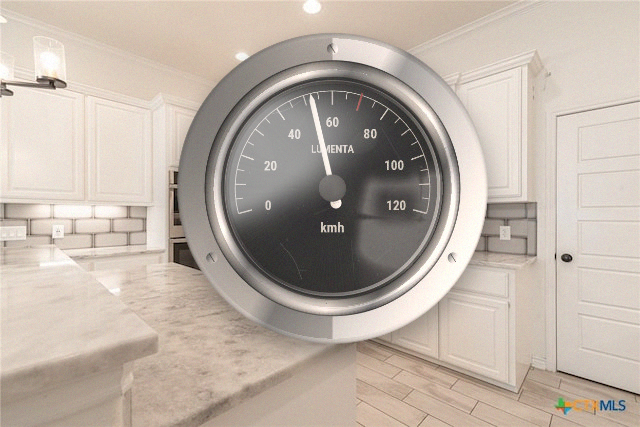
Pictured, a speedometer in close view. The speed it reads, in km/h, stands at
52.5 km/h
